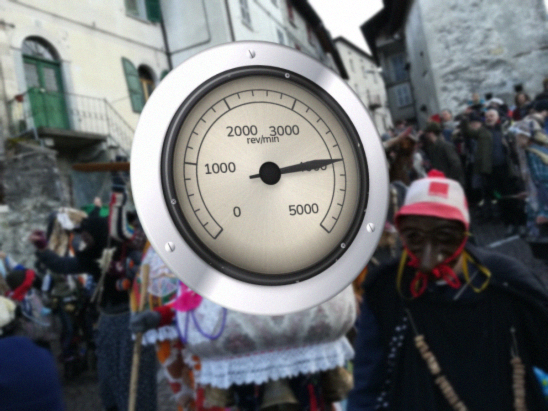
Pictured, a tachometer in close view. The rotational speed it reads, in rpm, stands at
4000 rpm
